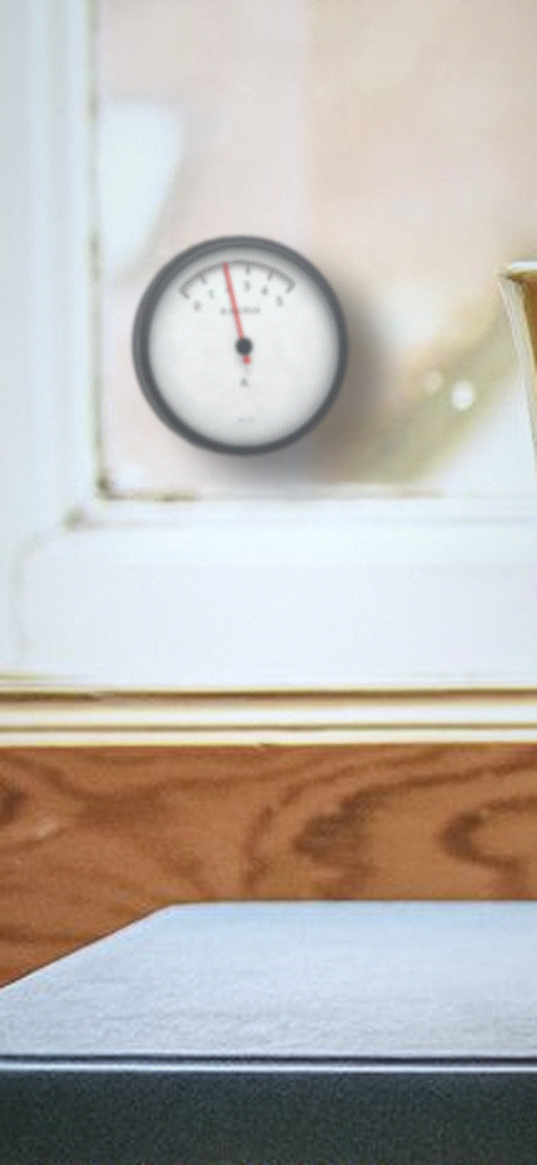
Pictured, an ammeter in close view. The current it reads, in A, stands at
2 A
